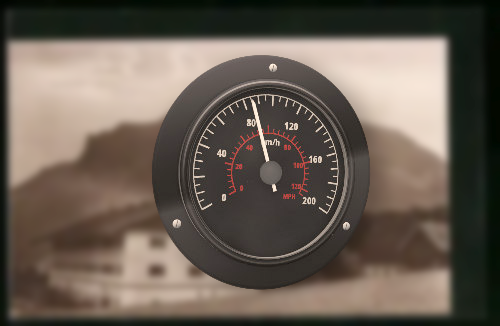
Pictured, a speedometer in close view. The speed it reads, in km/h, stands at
85 km/h
